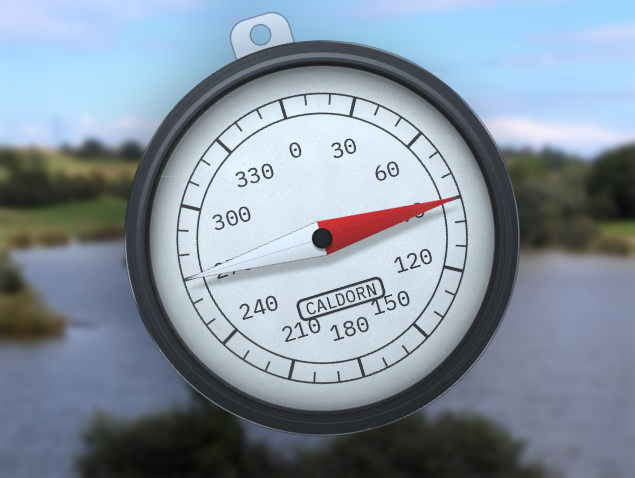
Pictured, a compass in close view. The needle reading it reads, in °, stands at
90 °
